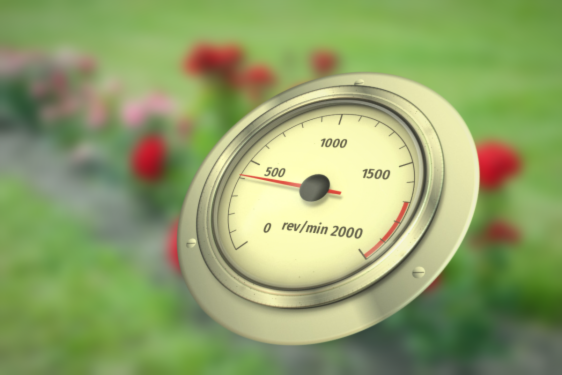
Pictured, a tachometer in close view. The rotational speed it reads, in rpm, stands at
400 rpm
